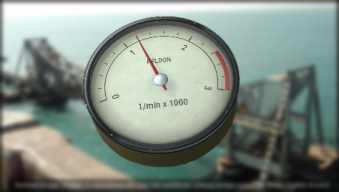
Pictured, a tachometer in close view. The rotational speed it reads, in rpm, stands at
1200 rpm
